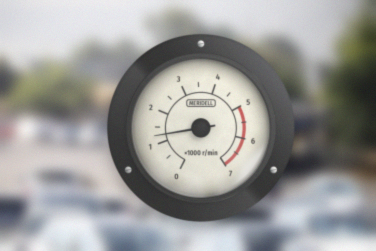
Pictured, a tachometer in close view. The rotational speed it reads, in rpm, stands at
1250 rpm
